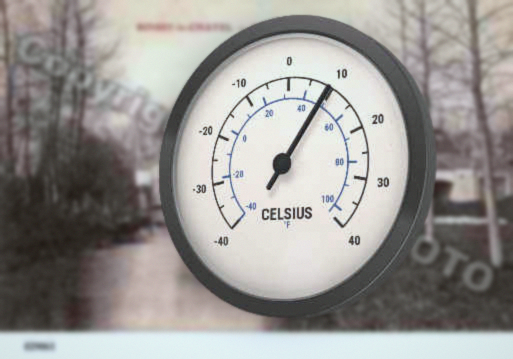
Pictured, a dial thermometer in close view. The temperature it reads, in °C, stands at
10 °C
